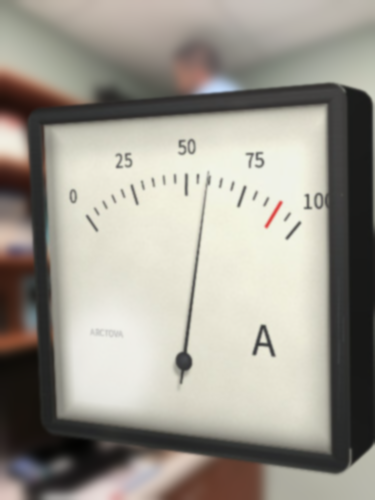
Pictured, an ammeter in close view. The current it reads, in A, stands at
60 A
